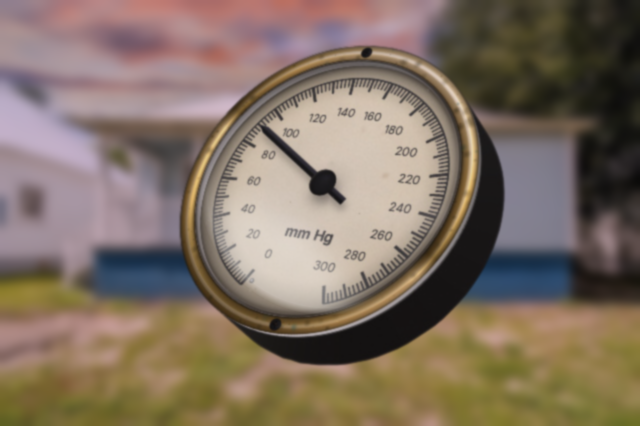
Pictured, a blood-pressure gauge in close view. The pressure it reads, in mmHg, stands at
90 mmHg
